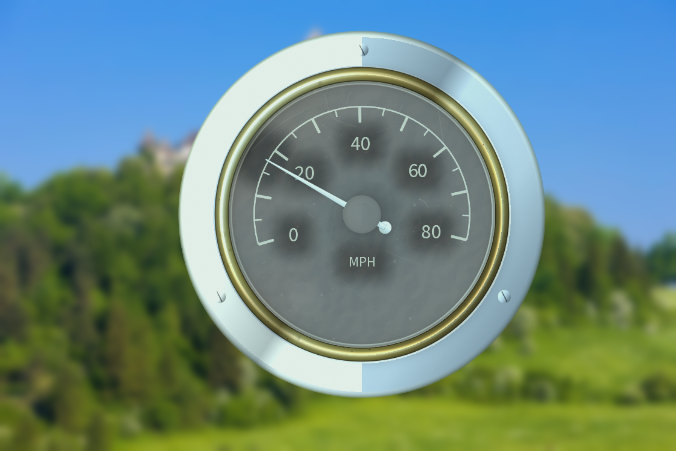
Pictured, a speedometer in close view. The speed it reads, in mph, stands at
17.5 mph
